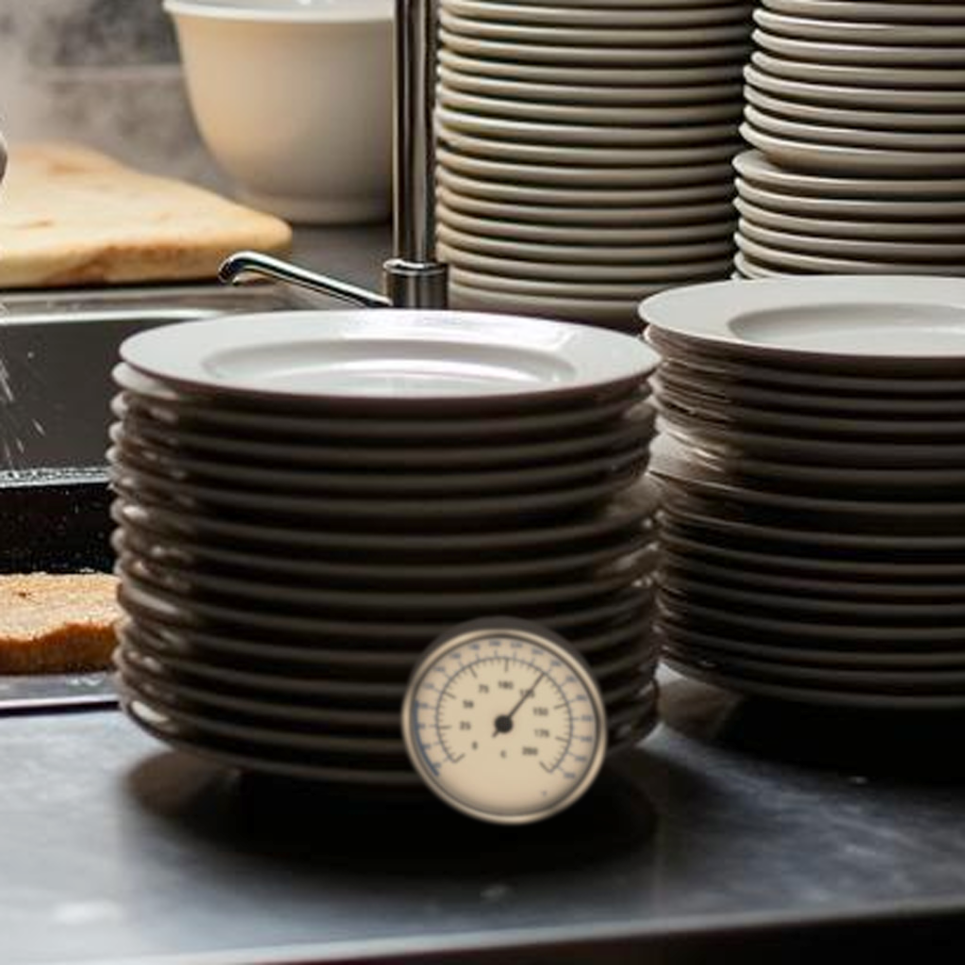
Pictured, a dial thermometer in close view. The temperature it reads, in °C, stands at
125 °C
